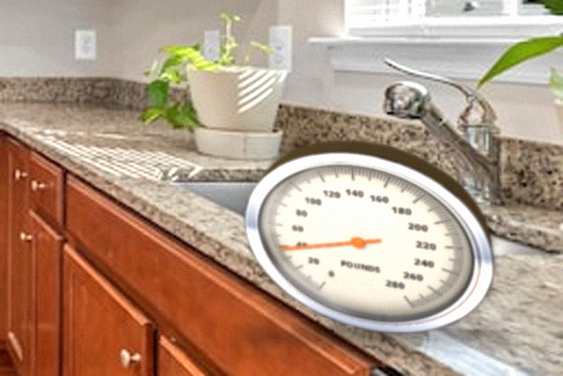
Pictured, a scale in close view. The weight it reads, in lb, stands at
40 lb
